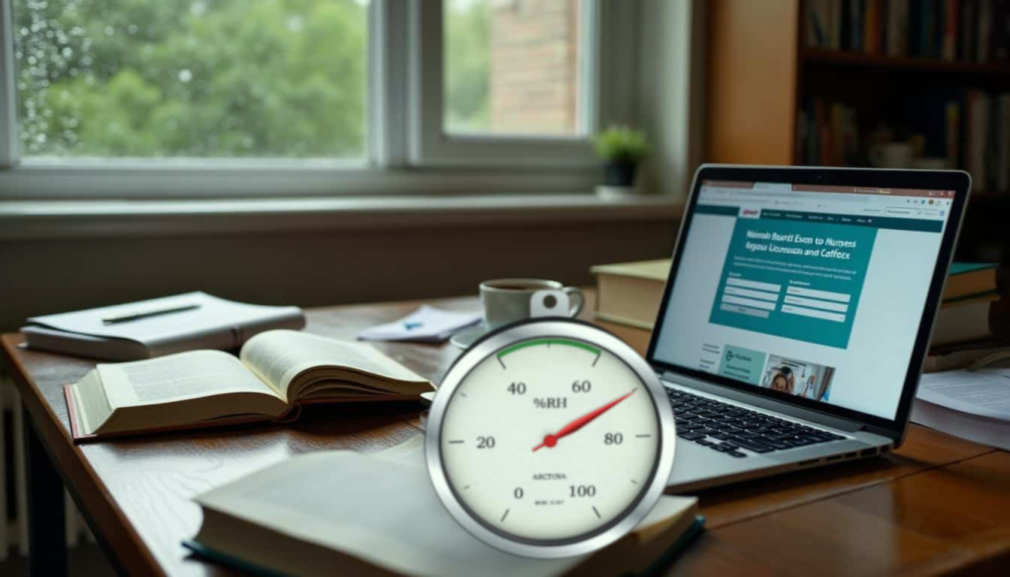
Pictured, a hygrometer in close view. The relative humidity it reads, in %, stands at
70 %
